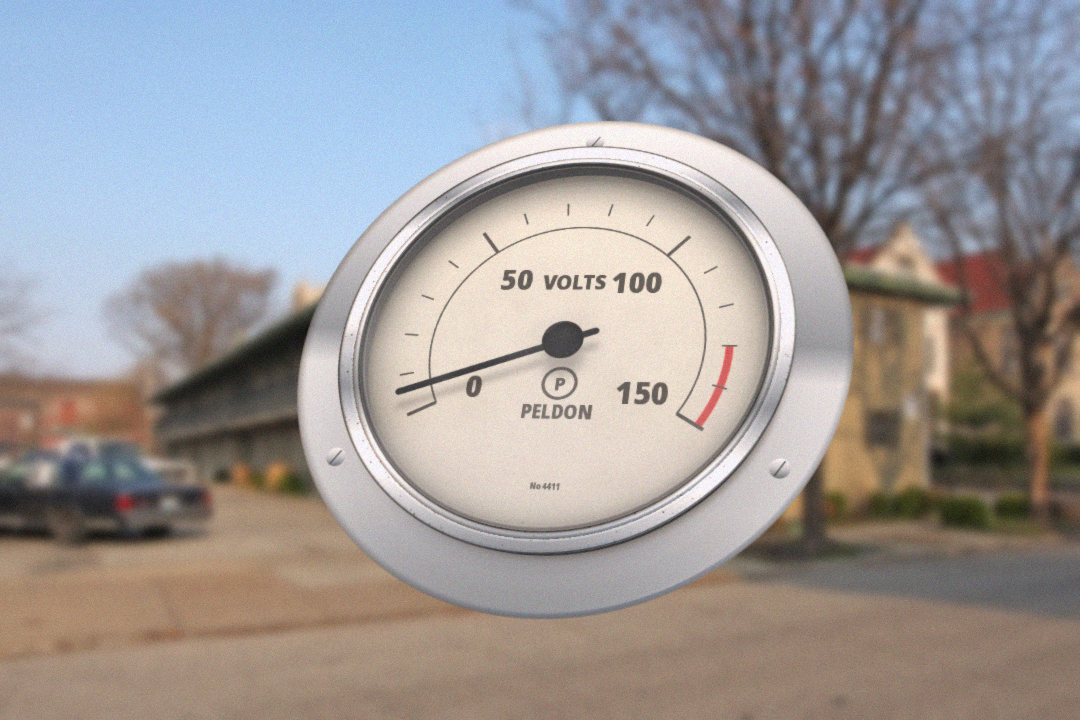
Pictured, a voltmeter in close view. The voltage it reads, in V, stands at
5 V
